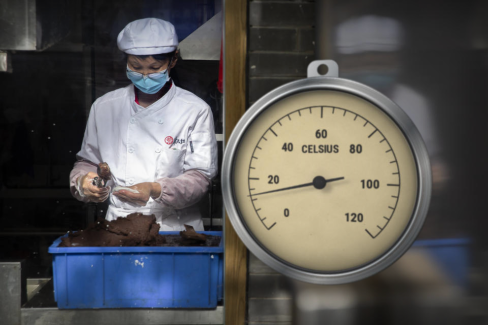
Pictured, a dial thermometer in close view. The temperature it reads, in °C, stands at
14 °C
